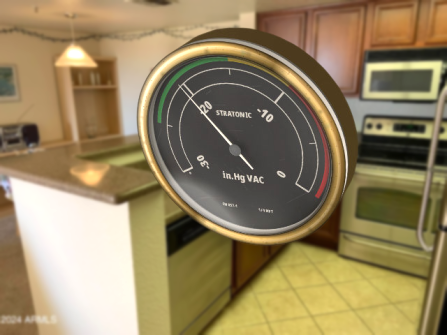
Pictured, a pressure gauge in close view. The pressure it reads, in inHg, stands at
-20 inHg
